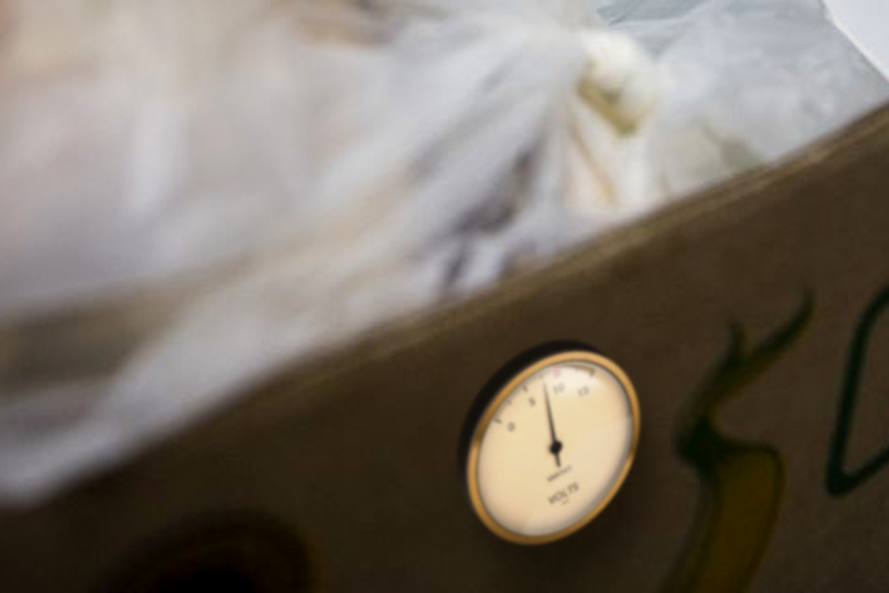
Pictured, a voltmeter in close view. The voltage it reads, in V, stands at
7.5 V
